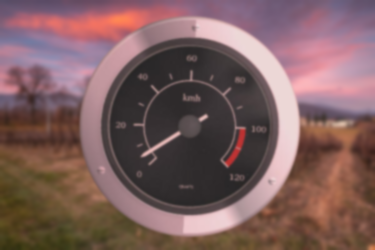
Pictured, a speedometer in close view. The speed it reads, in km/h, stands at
5 km/h
